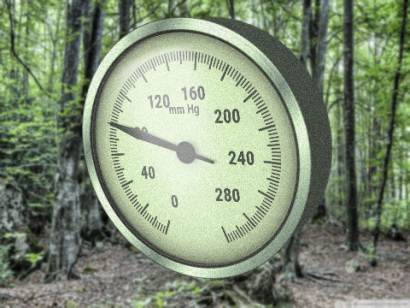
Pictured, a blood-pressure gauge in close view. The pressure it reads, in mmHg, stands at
80 mmHg
